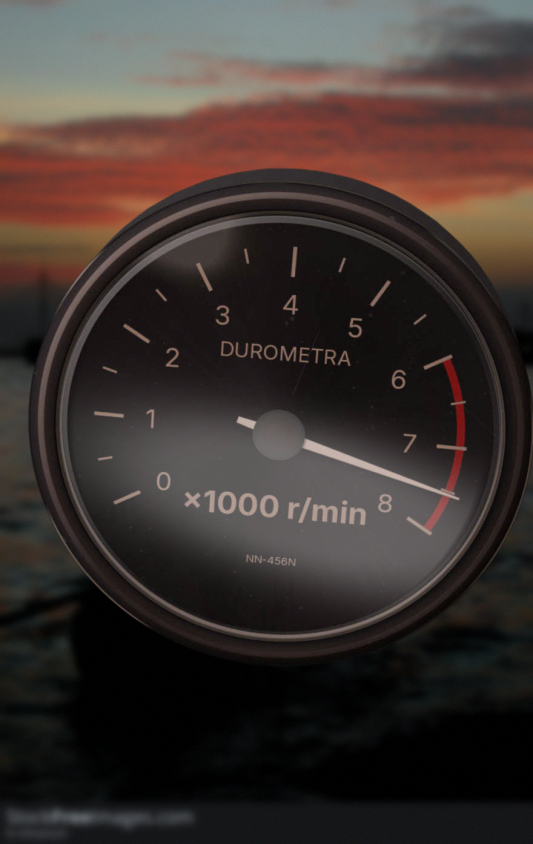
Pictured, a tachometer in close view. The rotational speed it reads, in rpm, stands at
7500 rpm
